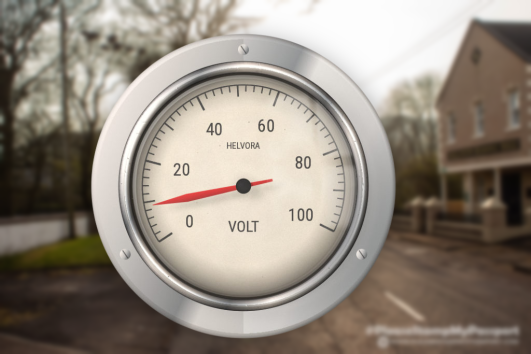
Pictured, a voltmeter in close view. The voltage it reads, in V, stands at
9 V
